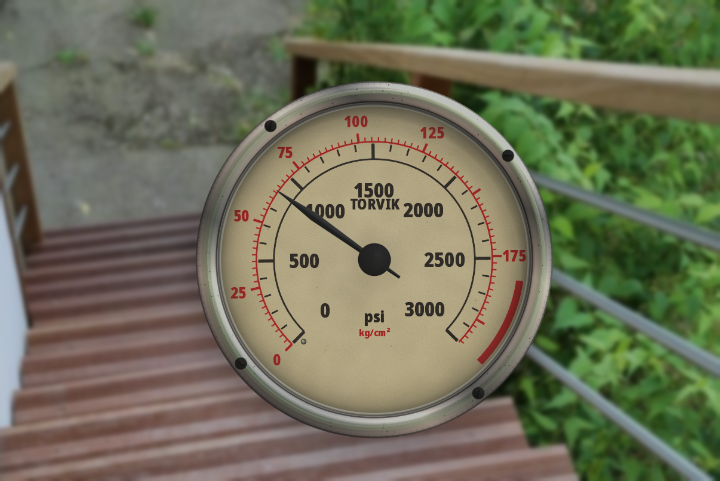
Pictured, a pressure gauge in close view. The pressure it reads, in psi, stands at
900 psi
